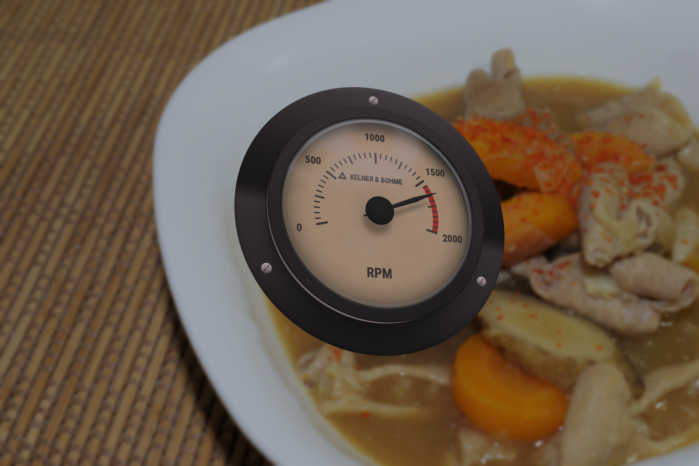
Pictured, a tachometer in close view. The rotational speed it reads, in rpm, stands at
1650 rpm
